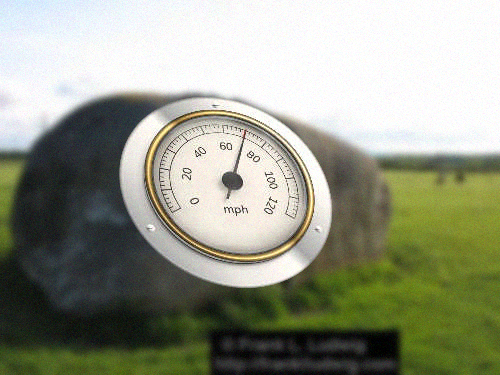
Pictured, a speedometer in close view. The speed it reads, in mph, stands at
70 mph
